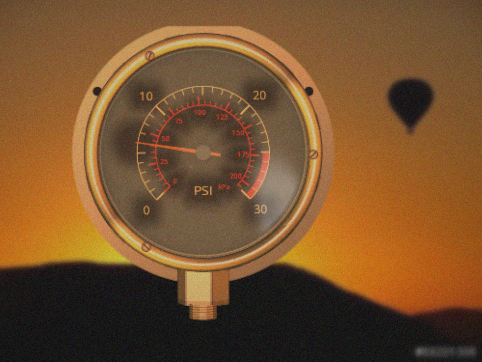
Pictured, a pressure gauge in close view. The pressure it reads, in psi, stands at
6 psi
